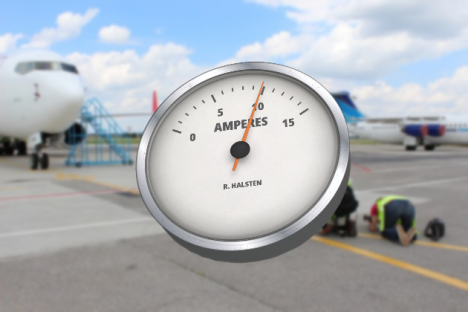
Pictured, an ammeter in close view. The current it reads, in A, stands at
10 A
